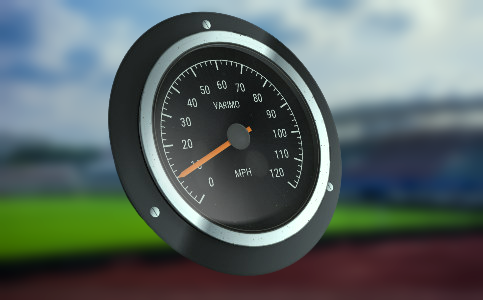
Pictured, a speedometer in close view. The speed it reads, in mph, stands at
10 mph
